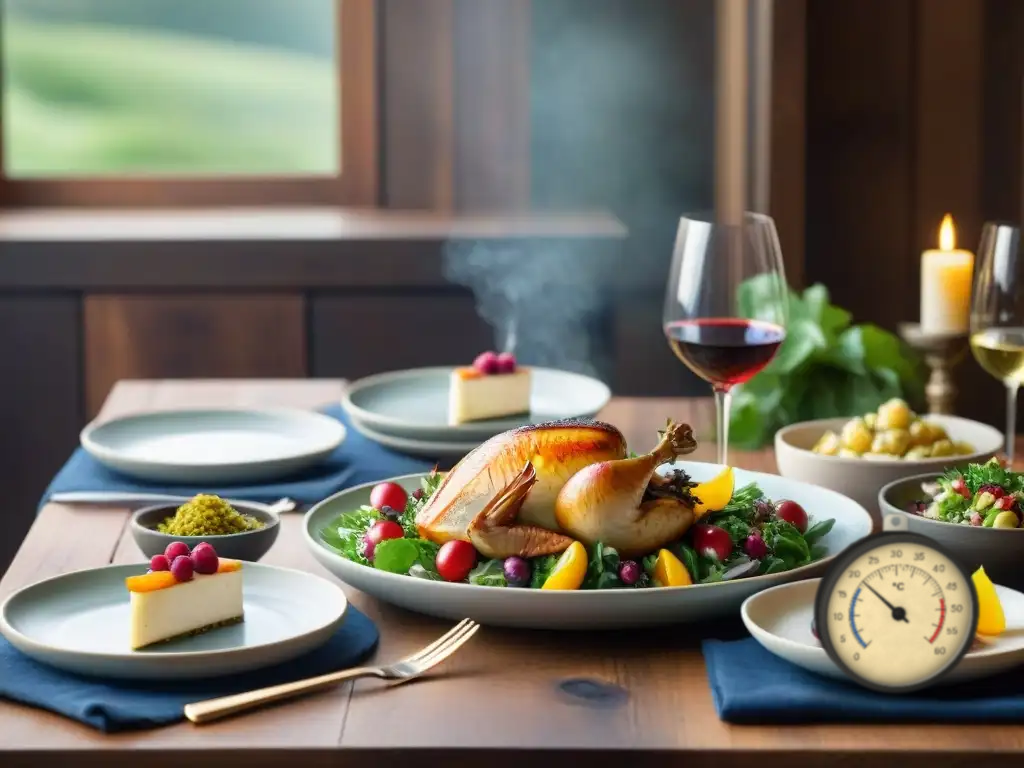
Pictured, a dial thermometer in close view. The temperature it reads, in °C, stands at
20 °C
